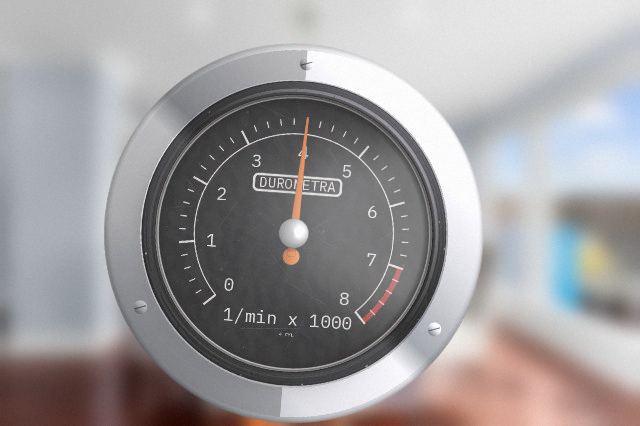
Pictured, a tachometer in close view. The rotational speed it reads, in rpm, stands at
4000 rpm
